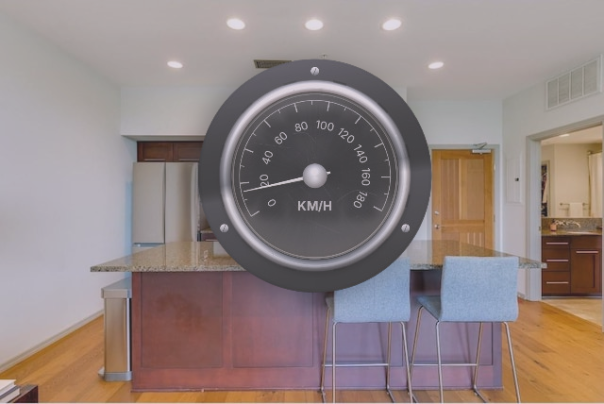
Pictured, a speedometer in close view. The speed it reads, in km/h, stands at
15 km/h
